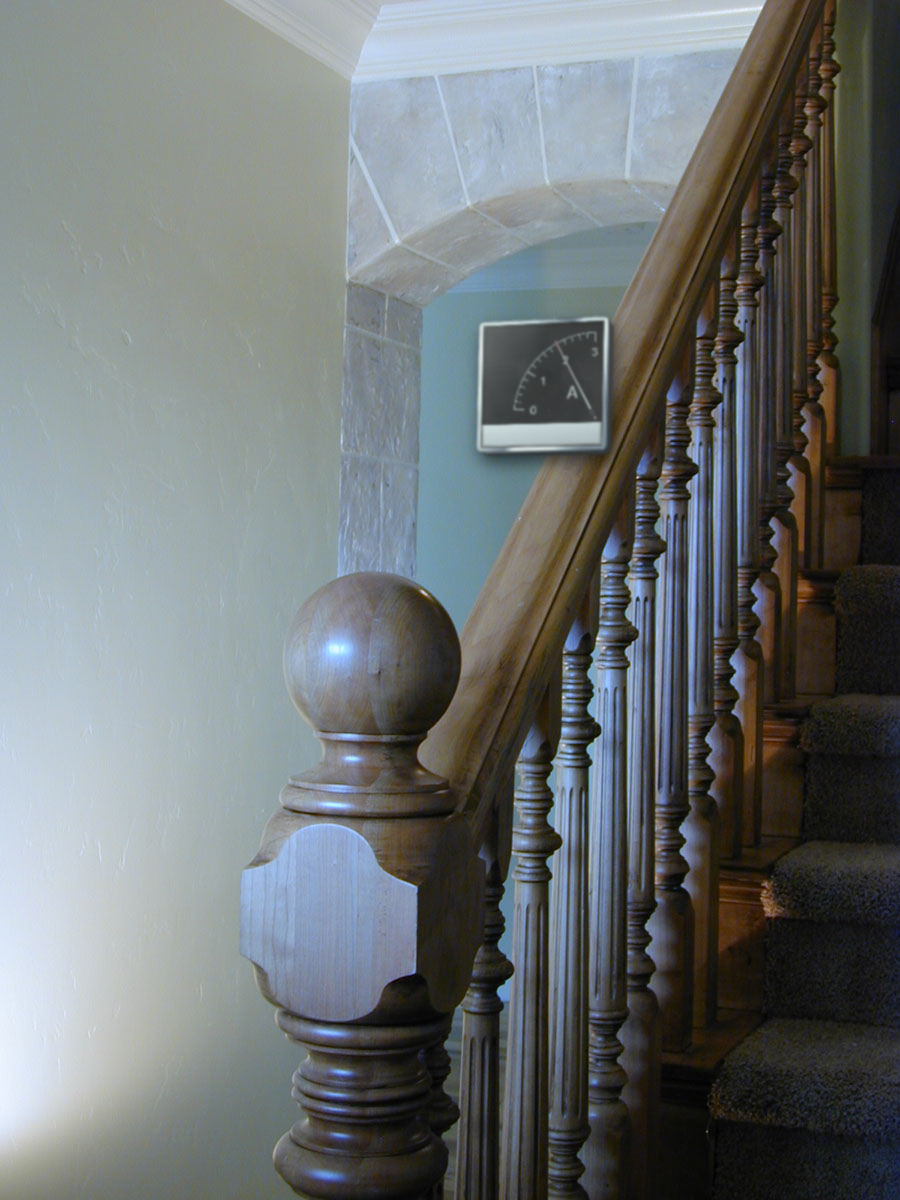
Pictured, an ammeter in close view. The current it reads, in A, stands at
2 A
